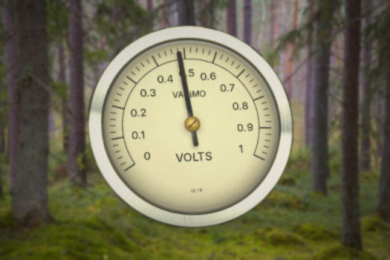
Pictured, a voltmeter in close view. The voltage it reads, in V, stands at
0.48 V
